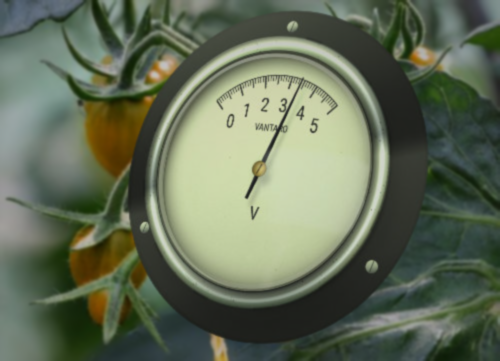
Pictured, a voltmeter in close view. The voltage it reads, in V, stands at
3.5 V
